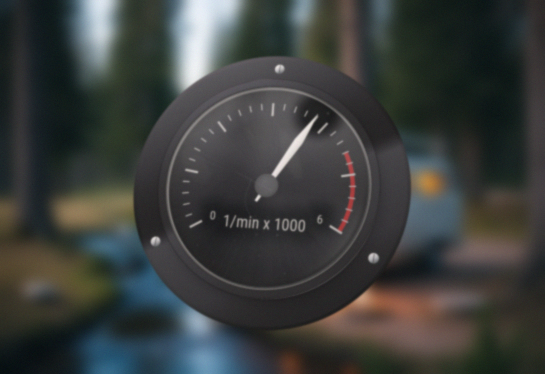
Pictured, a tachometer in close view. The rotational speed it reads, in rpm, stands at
3800 rpm
